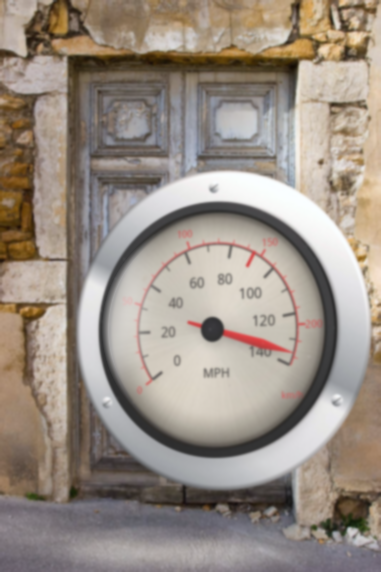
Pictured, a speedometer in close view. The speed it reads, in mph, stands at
135 mph
